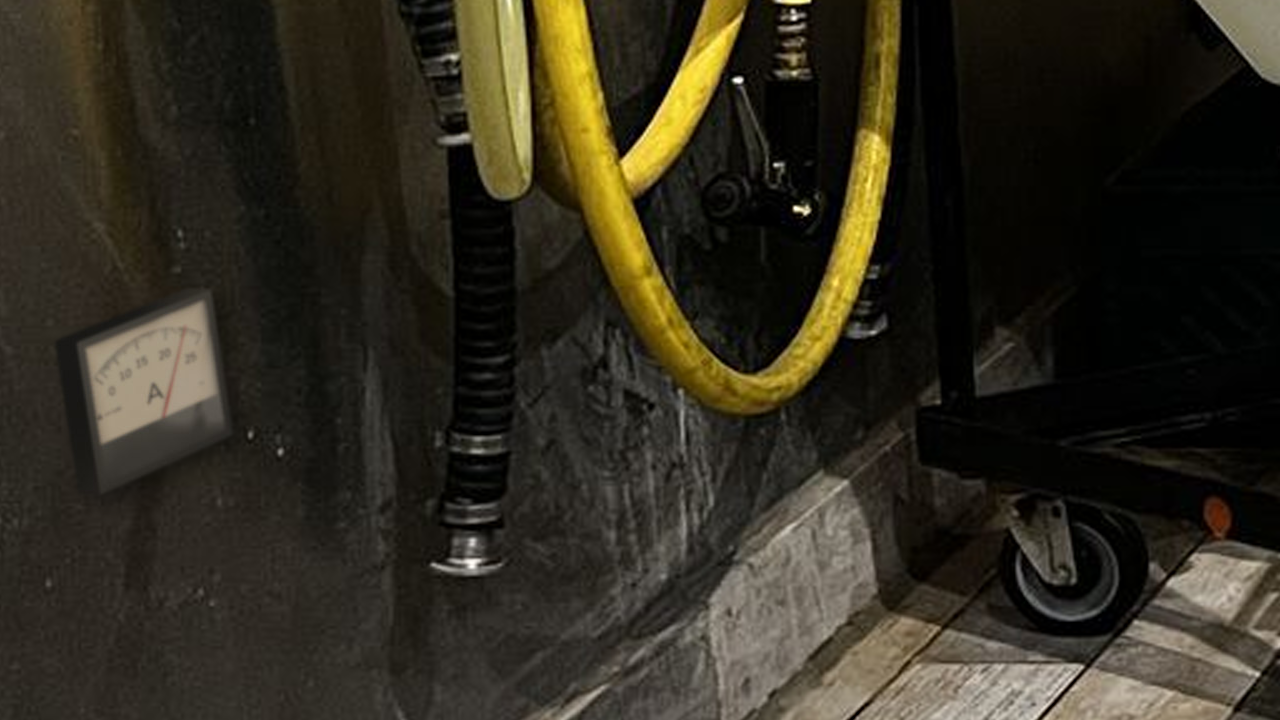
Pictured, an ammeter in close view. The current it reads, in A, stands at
22.5 A
